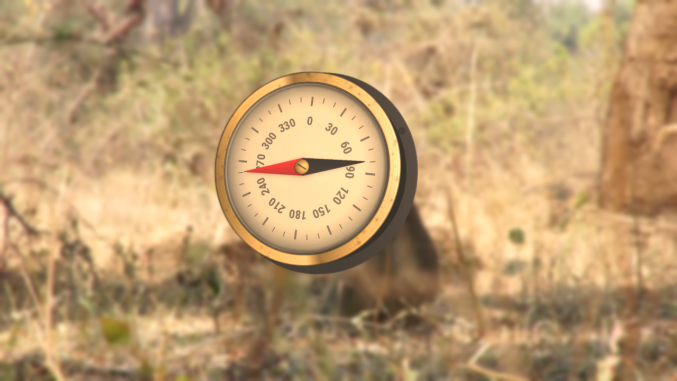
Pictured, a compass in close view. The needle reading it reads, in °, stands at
260 °
